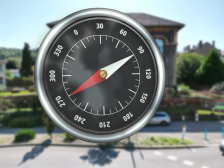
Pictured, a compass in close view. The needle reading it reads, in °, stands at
270 °
